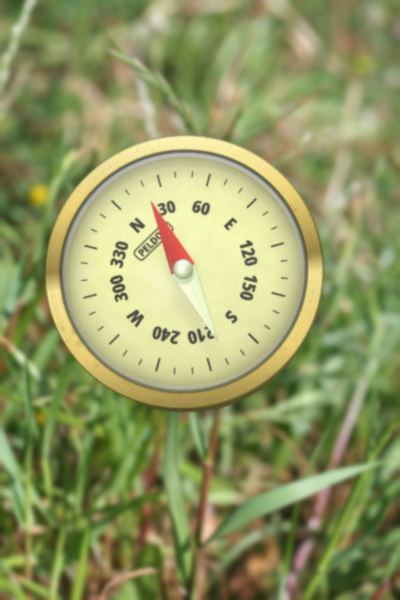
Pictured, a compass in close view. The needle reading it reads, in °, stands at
20 °
